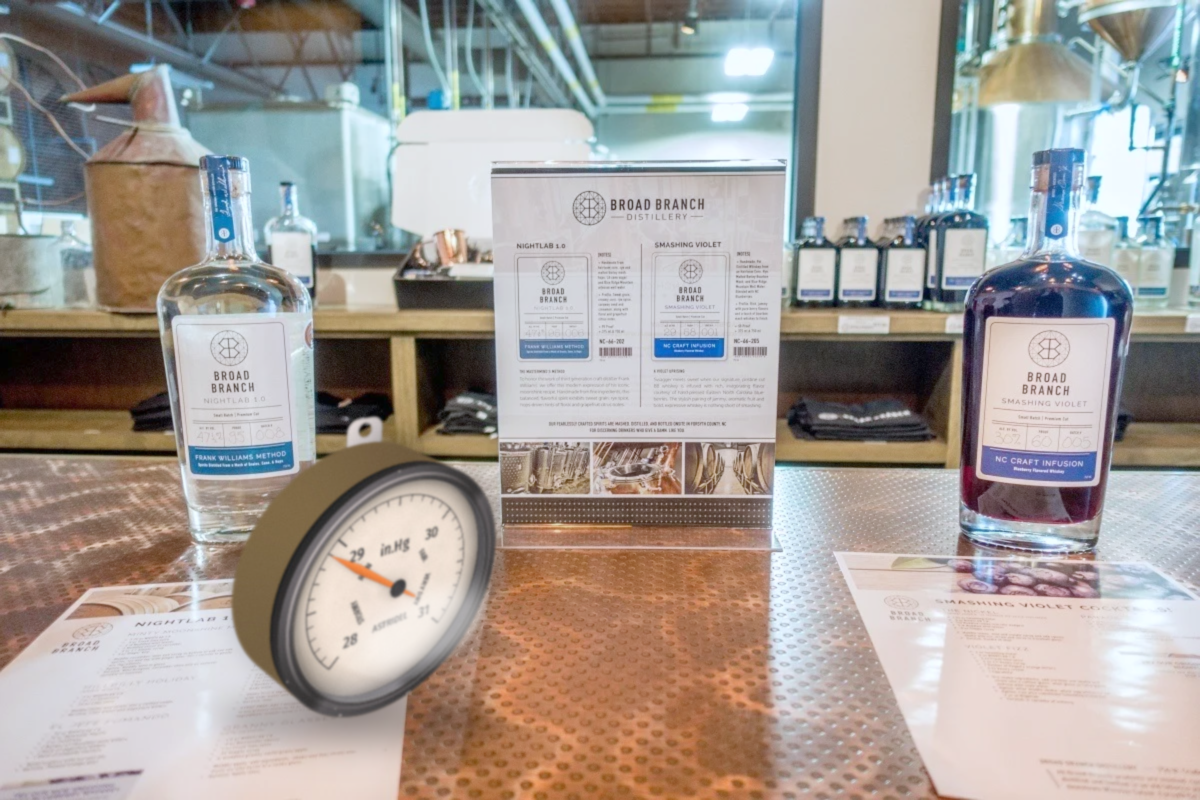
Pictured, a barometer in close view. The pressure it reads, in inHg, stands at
28.9 inHg
